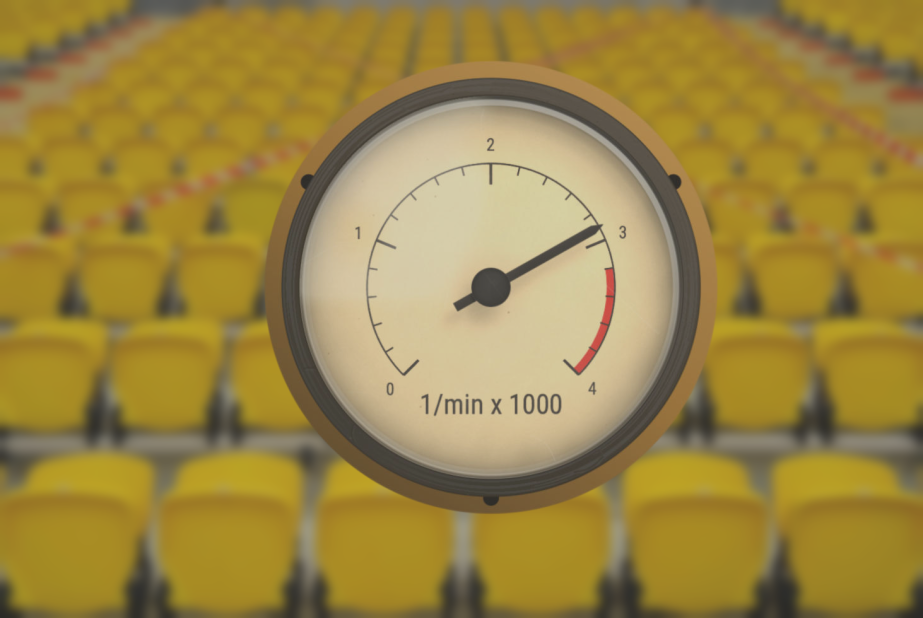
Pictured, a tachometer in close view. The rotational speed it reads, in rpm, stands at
2900 rpm
